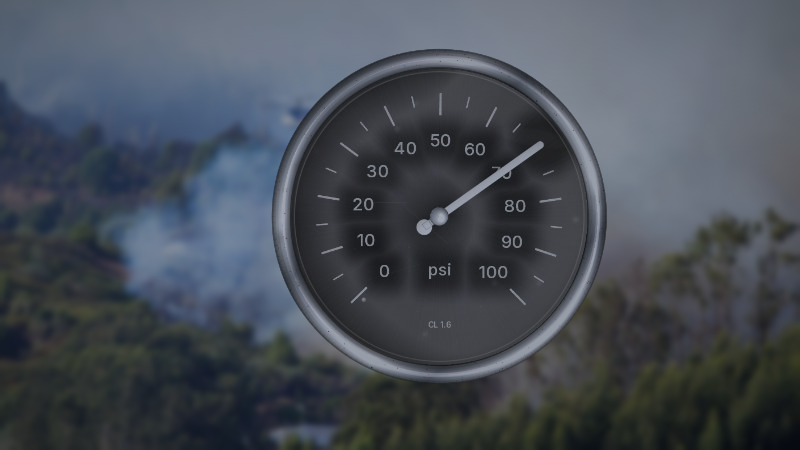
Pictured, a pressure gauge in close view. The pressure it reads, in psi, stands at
70 psi
